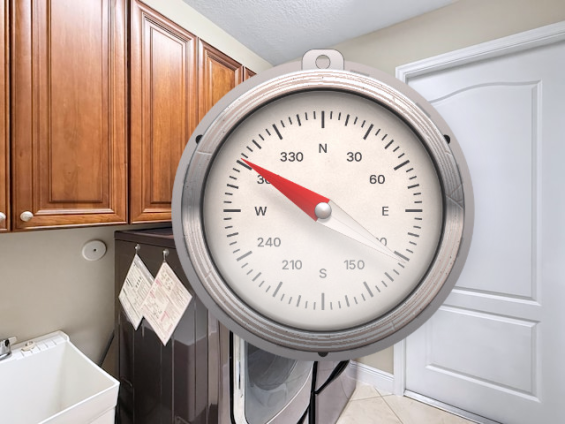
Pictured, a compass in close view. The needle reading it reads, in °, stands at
302.5 °
